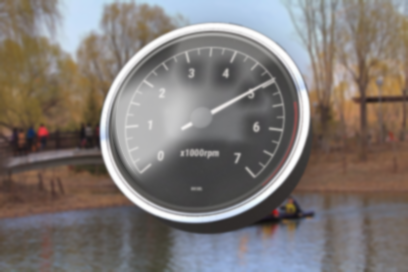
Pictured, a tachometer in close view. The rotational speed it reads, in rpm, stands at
5000 rpm
